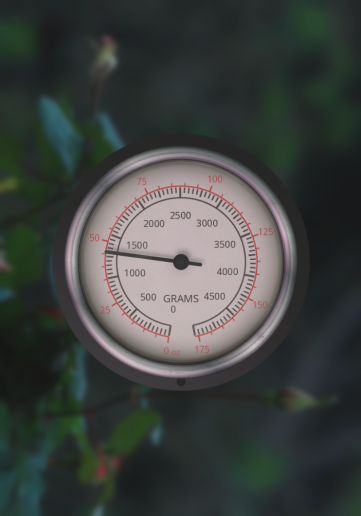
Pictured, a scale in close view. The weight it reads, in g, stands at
1300 g
